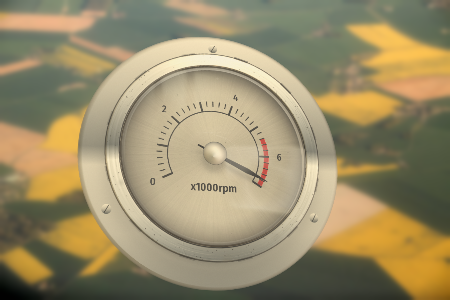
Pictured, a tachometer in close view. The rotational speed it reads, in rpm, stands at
6800 rpm
